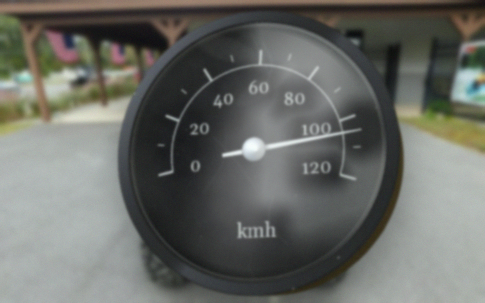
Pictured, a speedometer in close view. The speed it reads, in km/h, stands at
105 km/h
